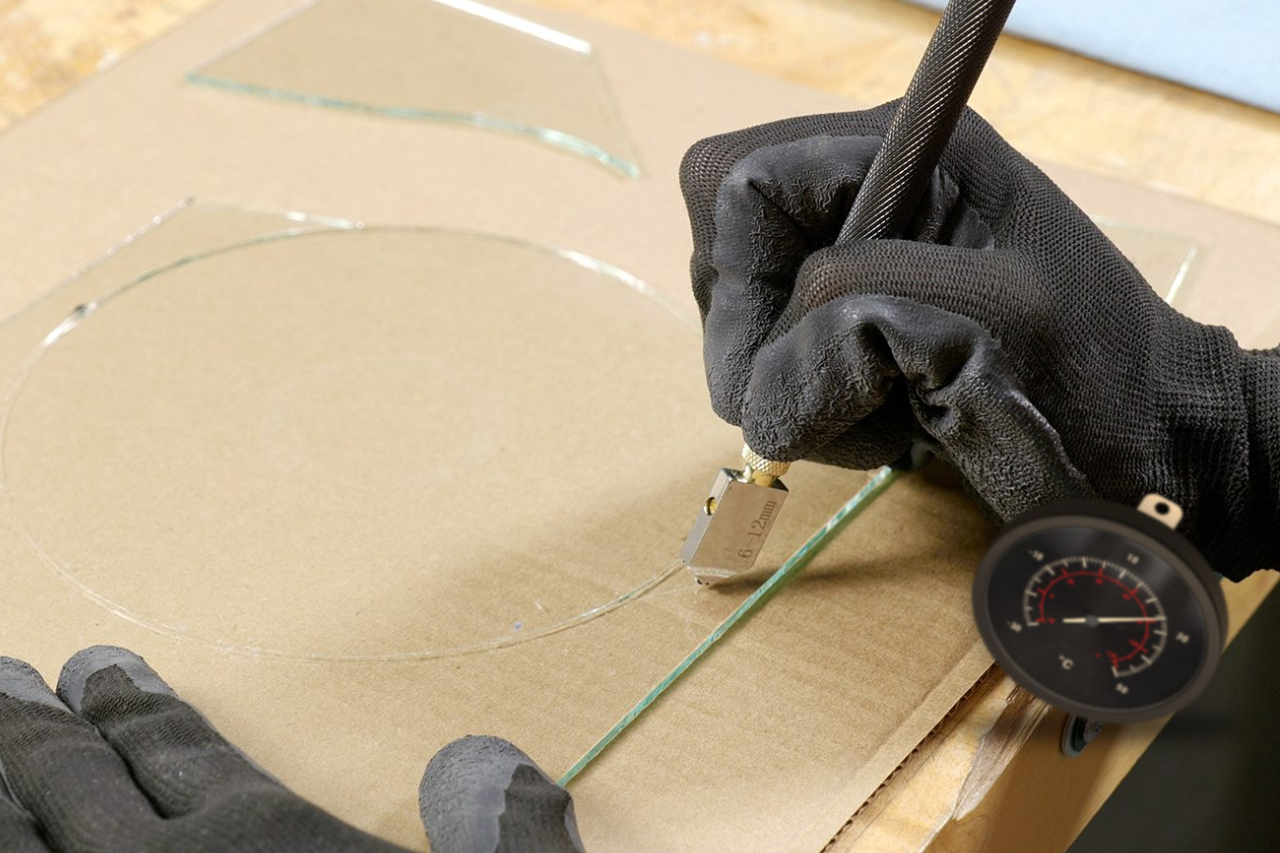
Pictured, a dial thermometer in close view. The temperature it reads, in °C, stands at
25 °C
